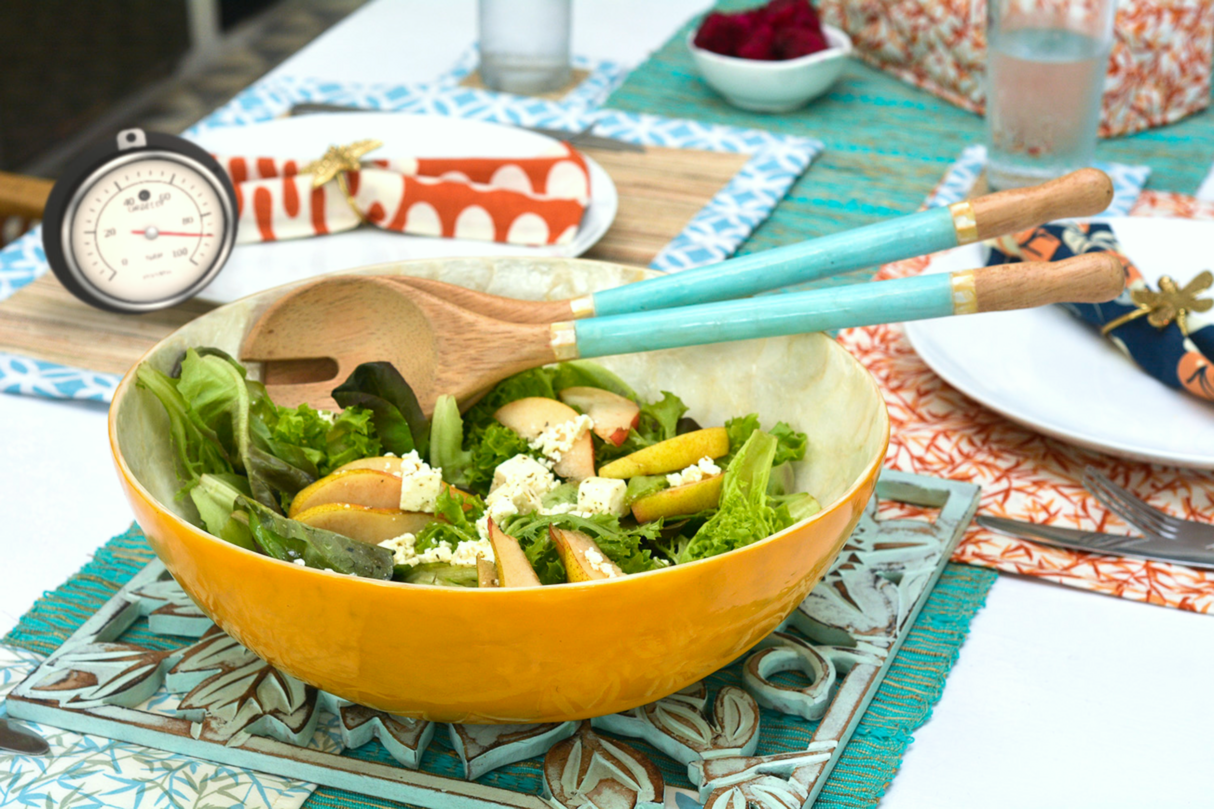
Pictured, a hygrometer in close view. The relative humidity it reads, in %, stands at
88 %
